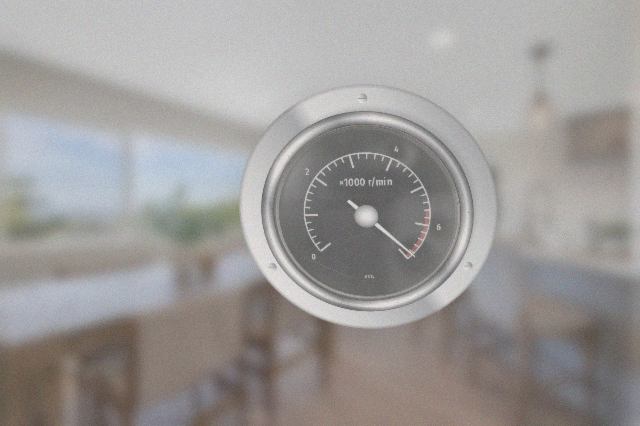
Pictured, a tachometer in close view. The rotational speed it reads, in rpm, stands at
6800 rpm
